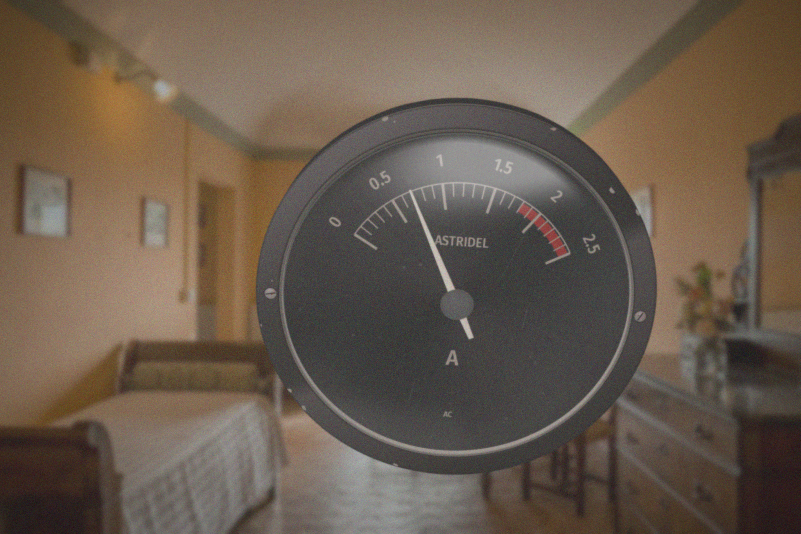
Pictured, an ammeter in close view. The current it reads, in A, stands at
0.7 A
